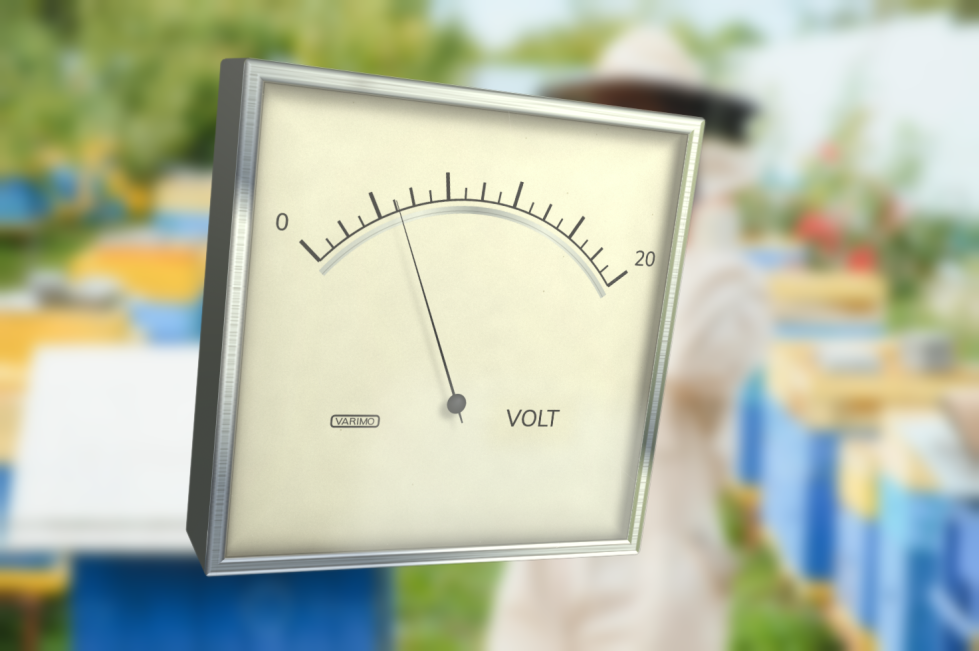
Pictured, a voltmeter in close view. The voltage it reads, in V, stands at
5 V
